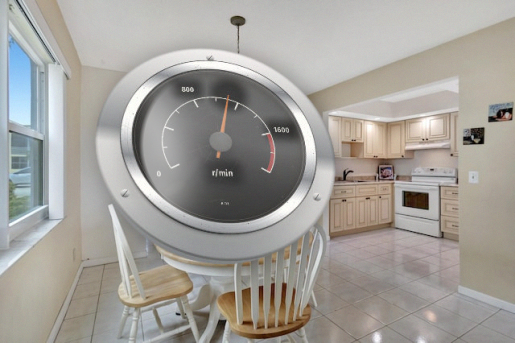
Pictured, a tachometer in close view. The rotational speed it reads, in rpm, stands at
1100 rpm
